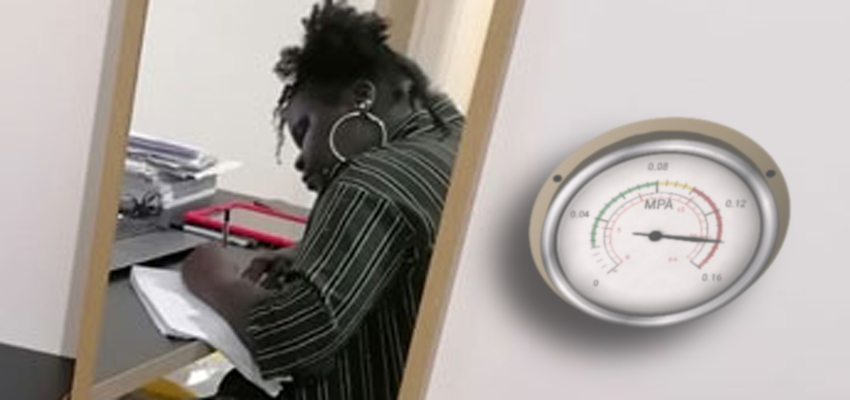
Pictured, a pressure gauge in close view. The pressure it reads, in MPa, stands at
0.14 MPa
